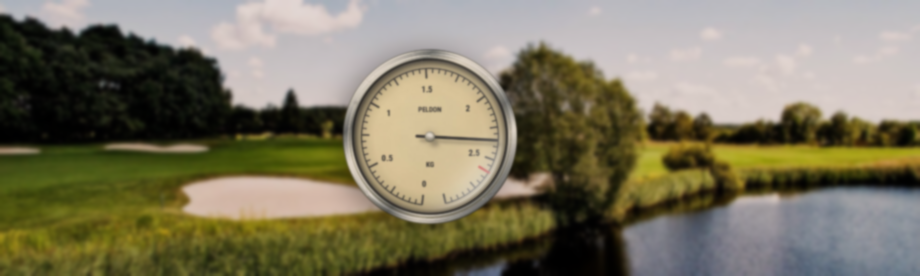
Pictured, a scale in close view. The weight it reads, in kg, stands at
2.35 kg
